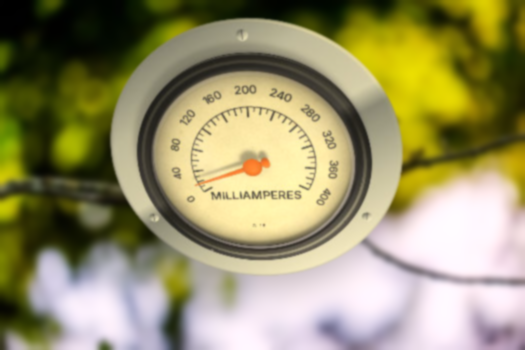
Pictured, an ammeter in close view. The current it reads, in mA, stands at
20 mA
